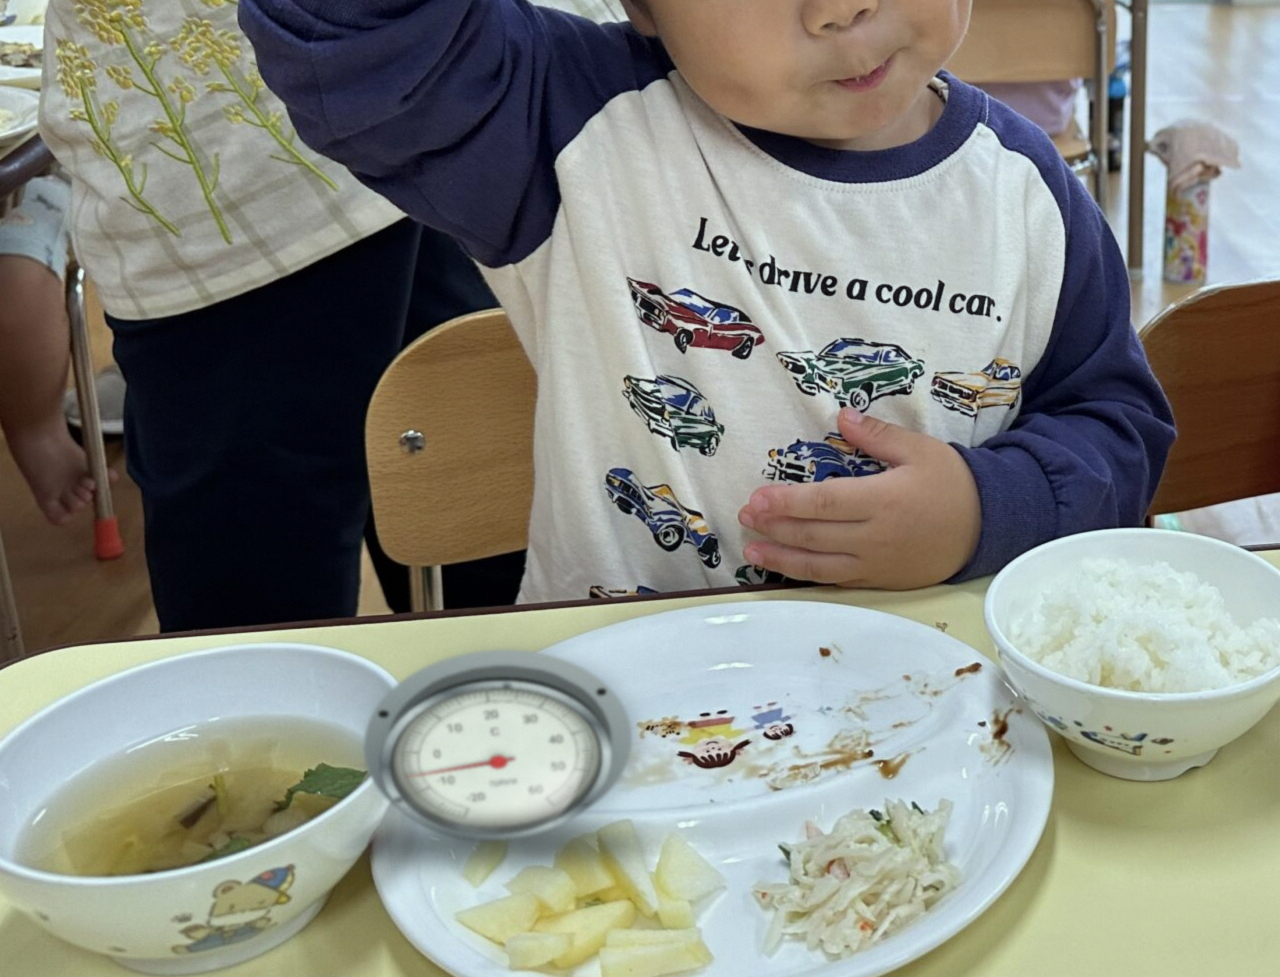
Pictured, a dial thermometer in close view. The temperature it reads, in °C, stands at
-5 °C
